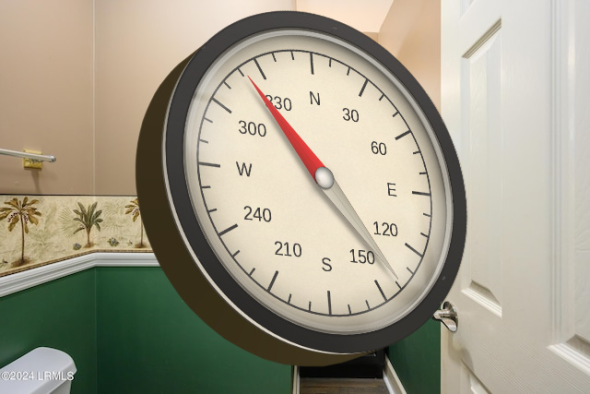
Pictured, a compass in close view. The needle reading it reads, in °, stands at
320 °
